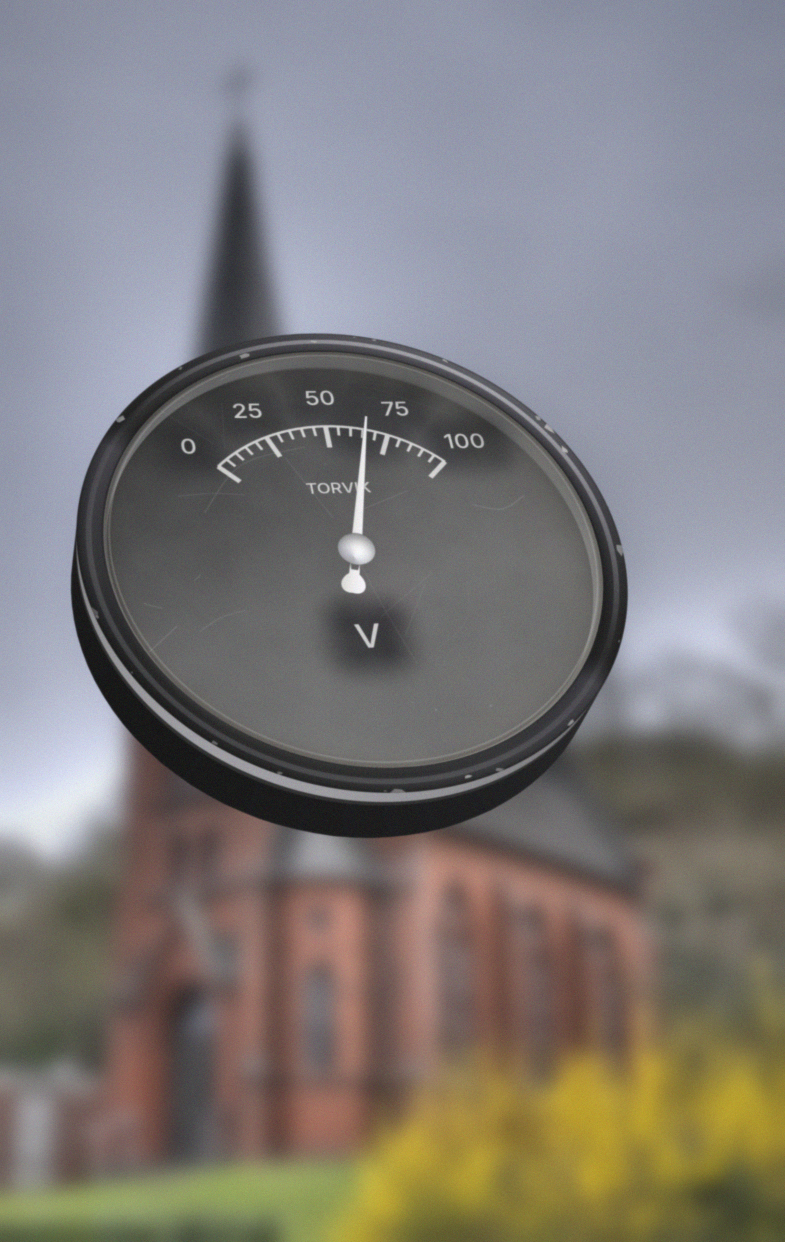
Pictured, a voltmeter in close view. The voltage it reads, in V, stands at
65 V
